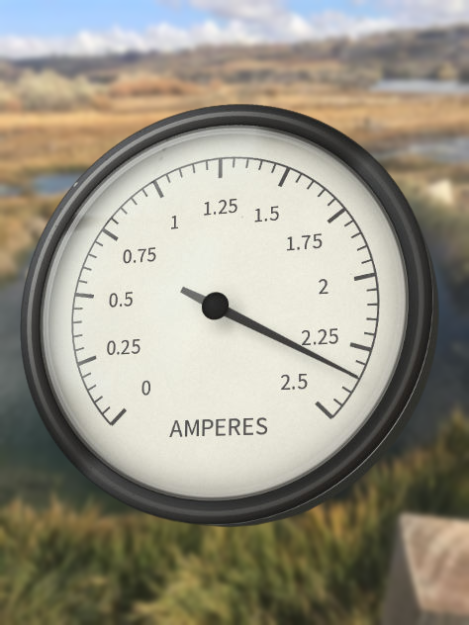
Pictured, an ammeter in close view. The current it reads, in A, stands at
2.35 A
